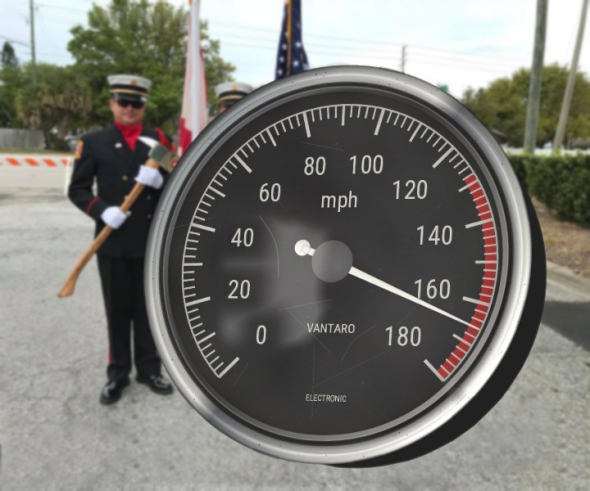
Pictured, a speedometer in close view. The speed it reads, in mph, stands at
166 mph
